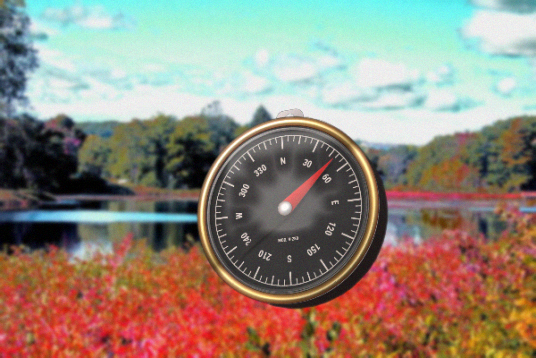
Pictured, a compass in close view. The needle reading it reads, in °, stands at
50 °
